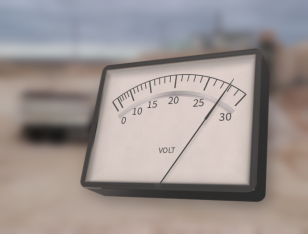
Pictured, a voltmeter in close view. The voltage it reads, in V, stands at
28 V
